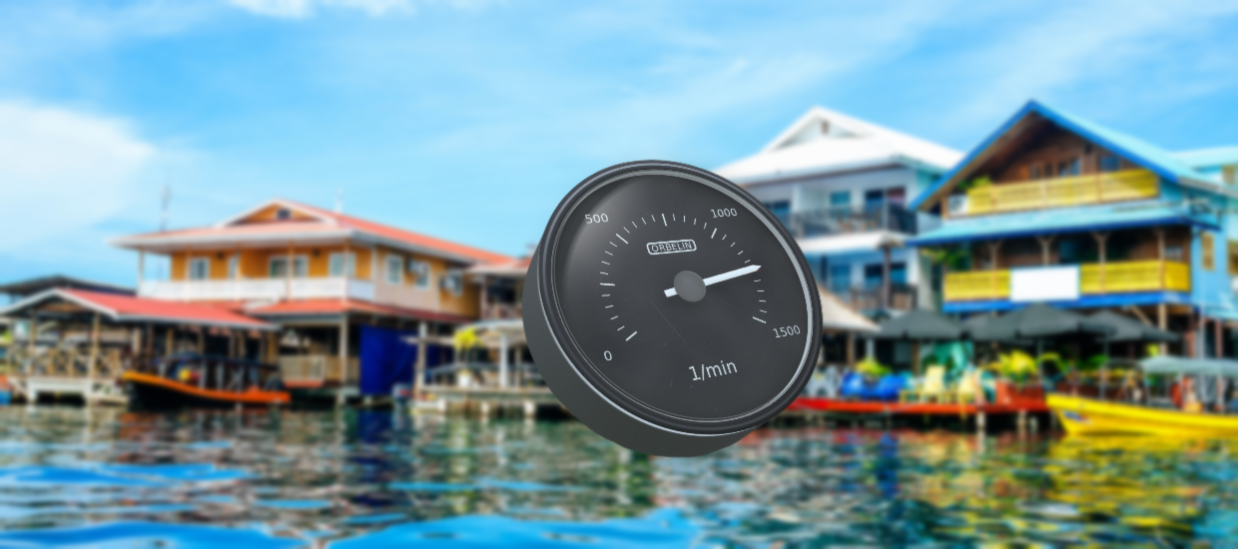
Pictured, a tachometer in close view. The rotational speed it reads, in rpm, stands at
1250 rpm
